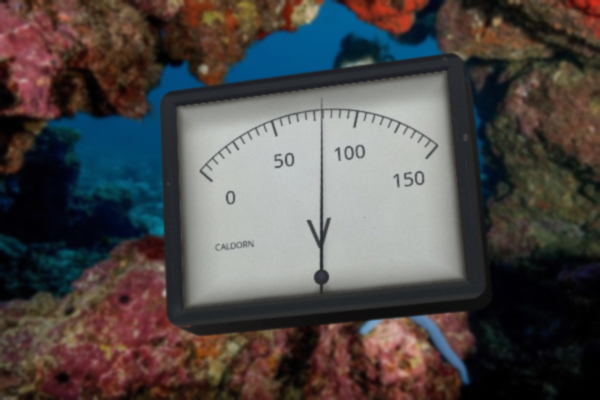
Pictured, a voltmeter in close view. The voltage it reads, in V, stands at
80 V
